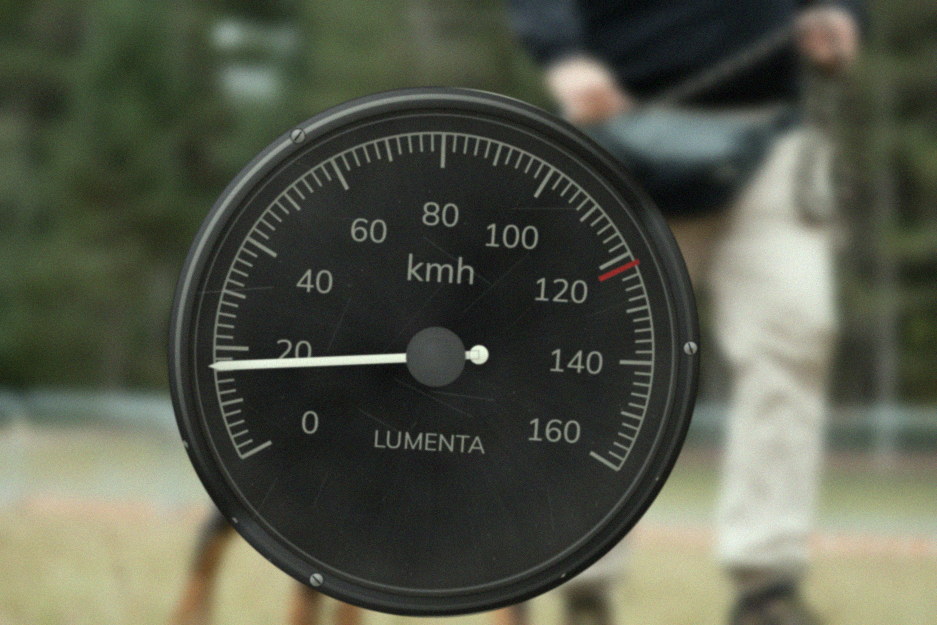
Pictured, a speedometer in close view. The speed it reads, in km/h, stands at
17 km/h
